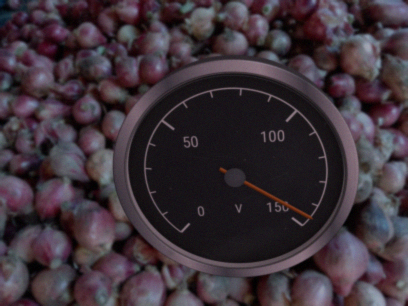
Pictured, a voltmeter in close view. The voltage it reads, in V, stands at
145 V
